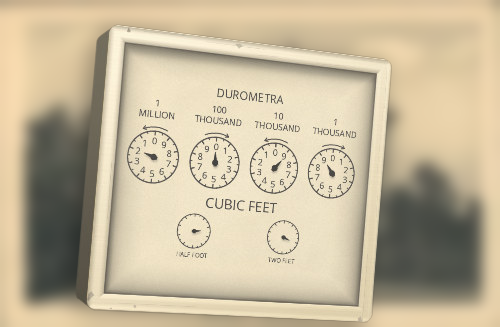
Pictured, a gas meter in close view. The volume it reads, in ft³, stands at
198900 ft³
